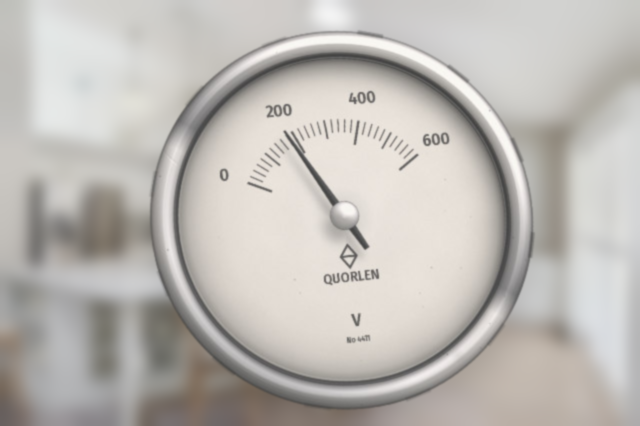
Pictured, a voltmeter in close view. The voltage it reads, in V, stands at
180 V
